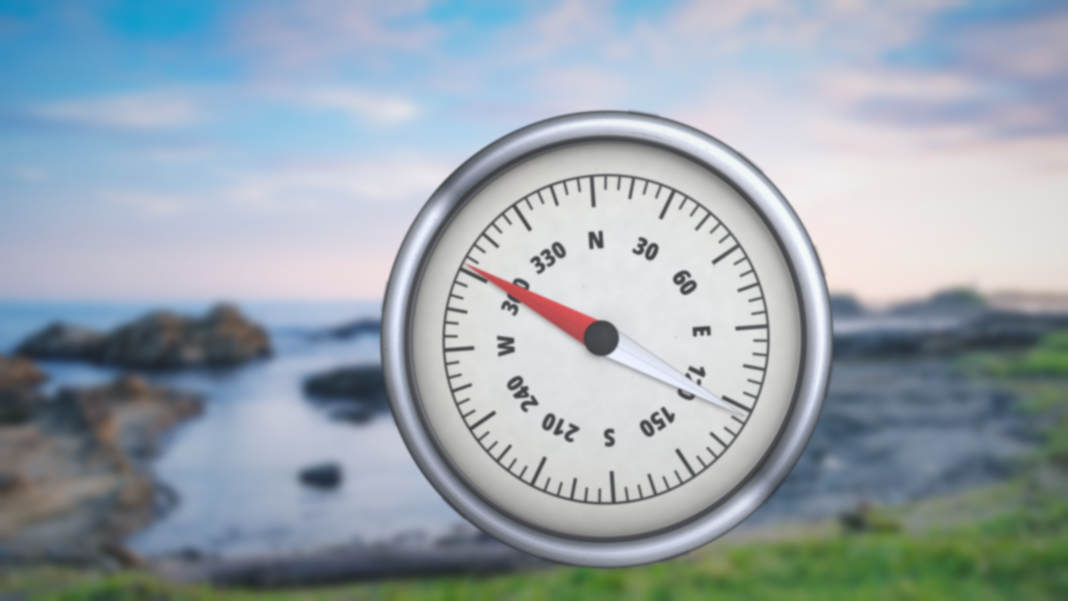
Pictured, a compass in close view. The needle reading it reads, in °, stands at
302.5 °
